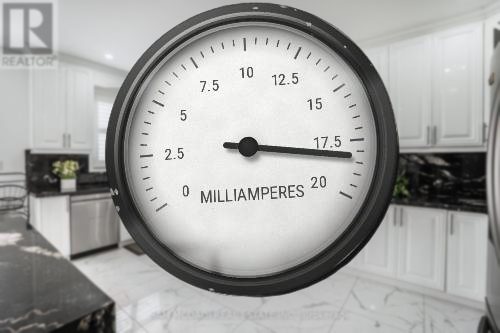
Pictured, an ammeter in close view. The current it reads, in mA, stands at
18.25 mA
